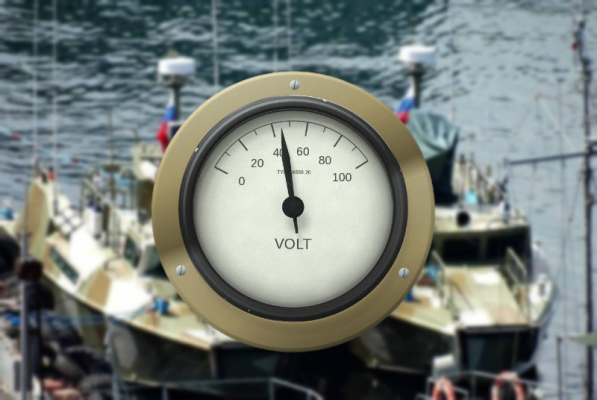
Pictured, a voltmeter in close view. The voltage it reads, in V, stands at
45 V
